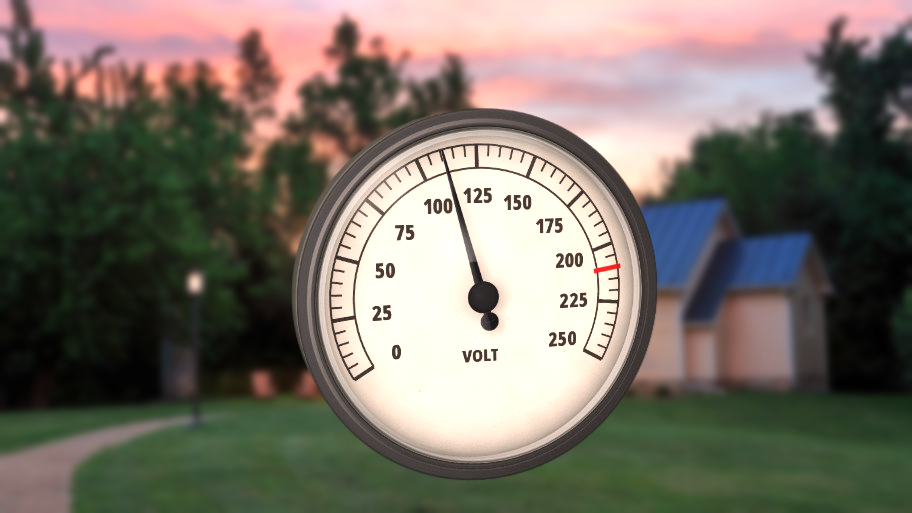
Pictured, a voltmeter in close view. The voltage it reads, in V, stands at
110 V
